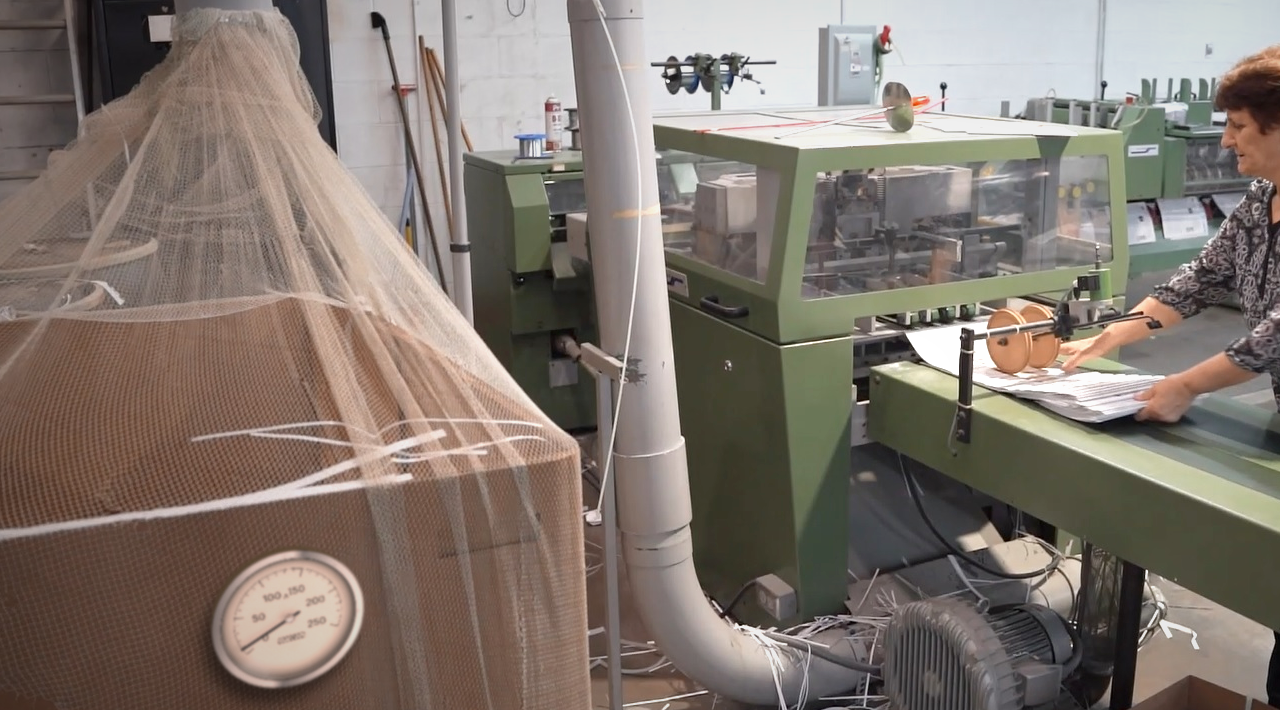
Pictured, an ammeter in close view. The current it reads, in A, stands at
10 A
